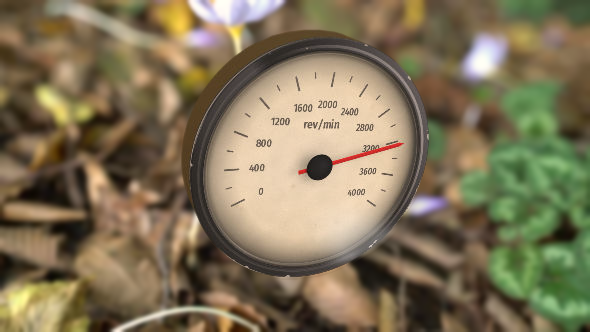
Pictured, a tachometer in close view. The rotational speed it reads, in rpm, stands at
3200 rpm
